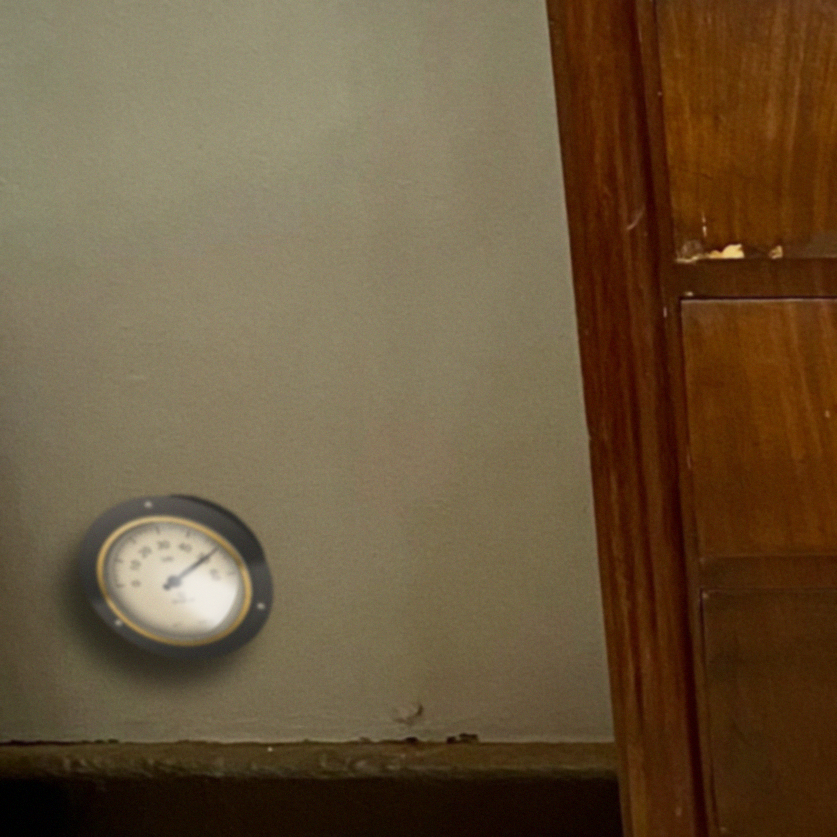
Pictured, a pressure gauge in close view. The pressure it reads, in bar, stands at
50 bar
